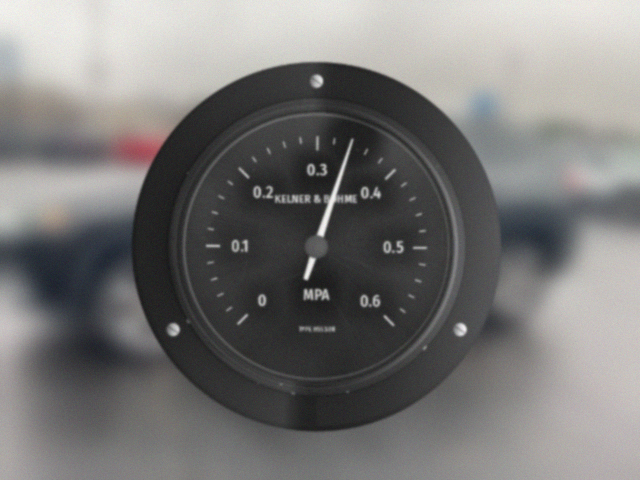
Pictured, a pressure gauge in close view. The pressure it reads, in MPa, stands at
0.34 MPa
